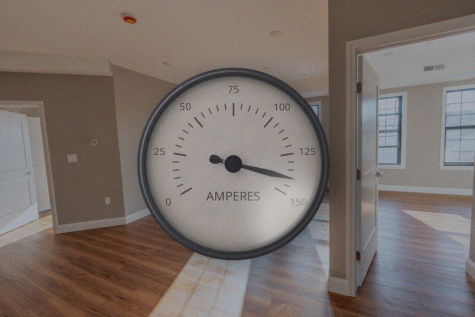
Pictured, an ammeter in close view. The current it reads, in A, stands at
140 A
